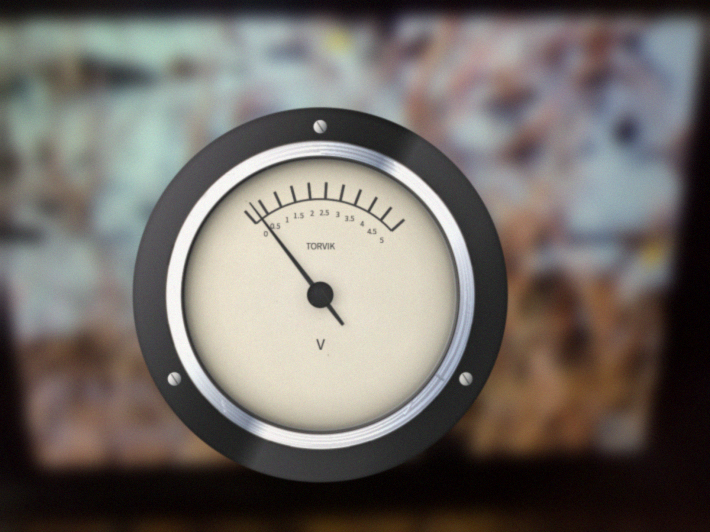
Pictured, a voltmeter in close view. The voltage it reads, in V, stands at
0.25 V
